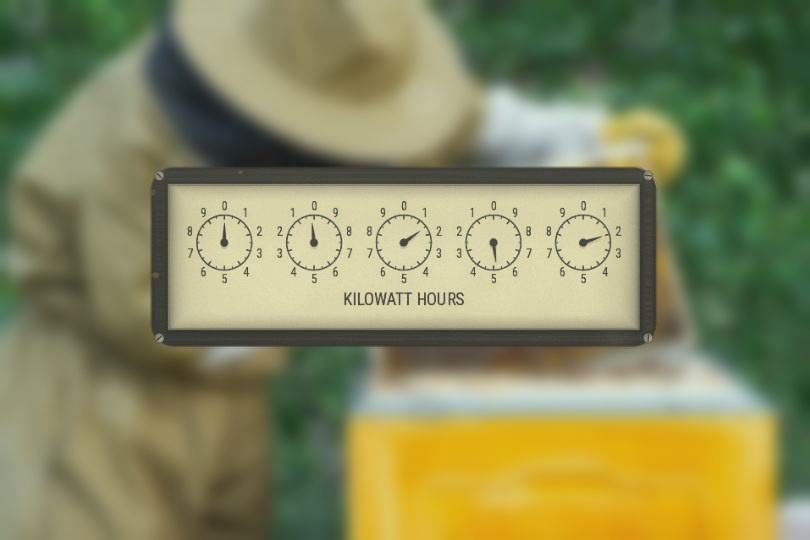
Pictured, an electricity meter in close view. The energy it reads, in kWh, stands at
152 kWh
